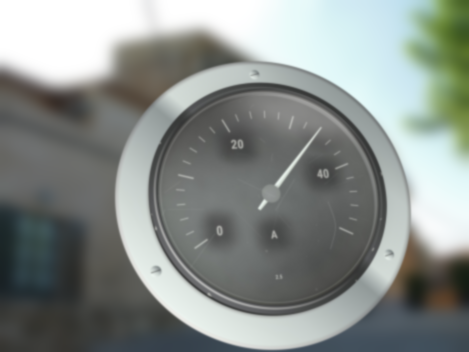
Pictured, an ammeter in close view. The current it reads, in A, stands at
34 A
